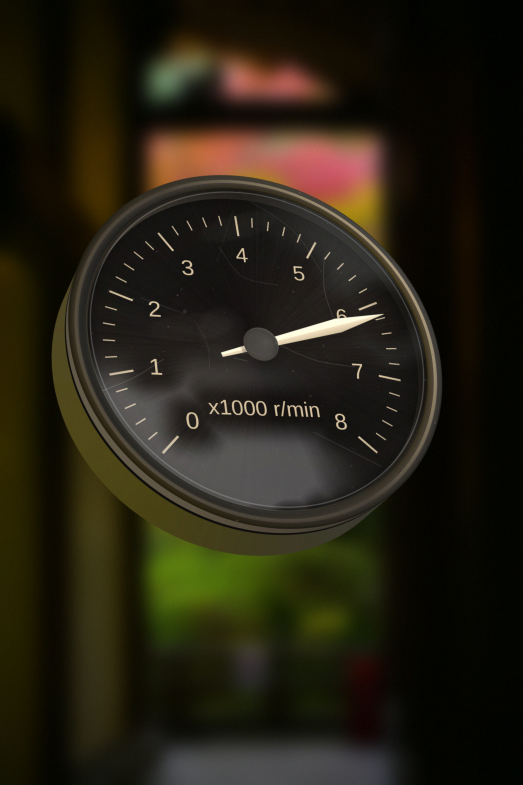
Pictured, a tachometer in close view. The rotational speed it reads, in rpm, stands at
6200 rpm
